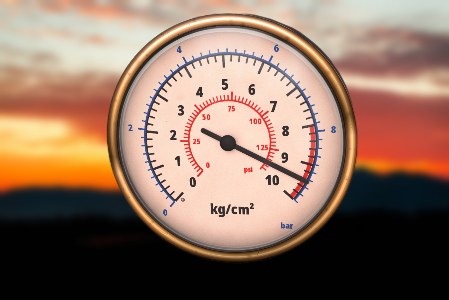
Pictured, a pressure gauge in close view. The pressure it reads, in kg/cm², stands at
9.4 kg/cm²
